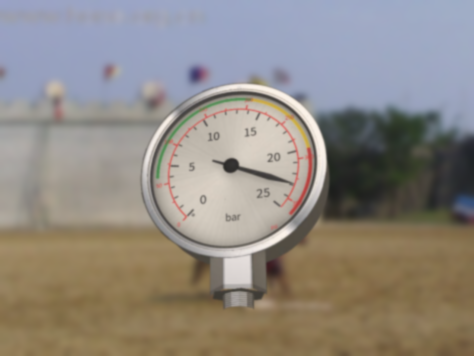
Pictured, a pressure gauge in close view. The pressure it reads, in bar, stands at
23 bar
